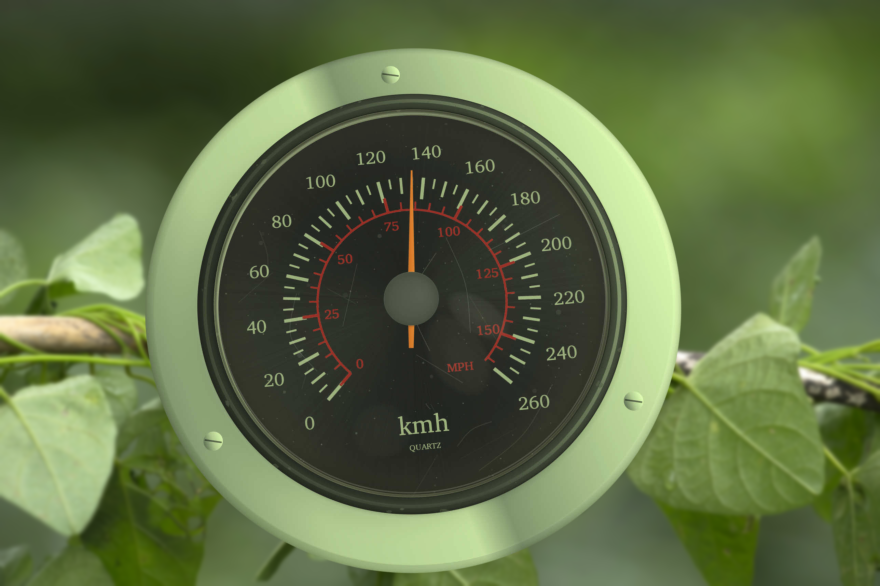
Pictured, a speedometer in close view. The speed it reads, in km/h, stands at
135 km/h
